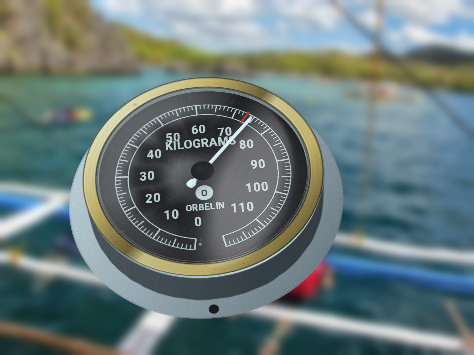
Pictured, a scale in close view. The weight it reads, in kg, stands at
75 kg
